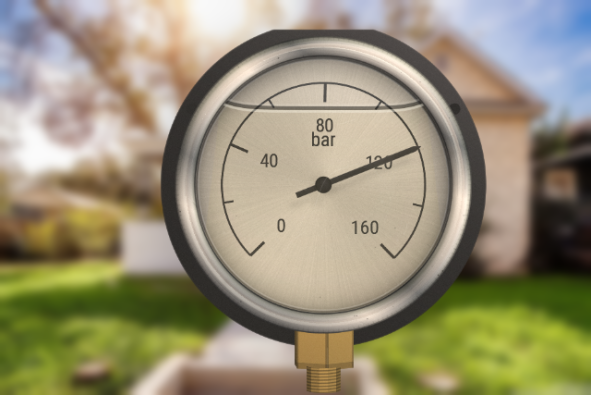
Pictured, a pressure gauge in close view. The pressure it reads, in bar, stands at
120 bar
